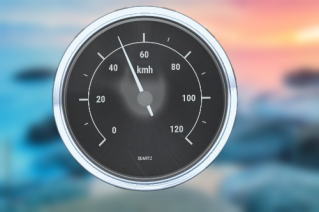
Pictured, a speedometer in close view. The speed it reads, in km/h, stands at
50 km/h
